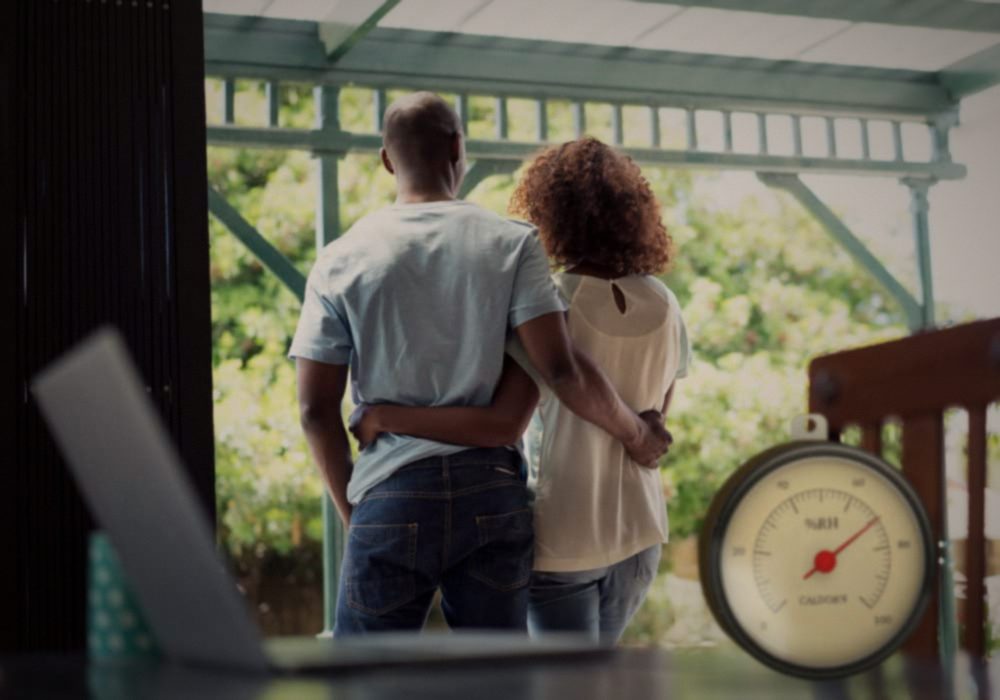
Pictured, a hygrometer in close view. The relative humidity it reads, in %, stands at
70 %
